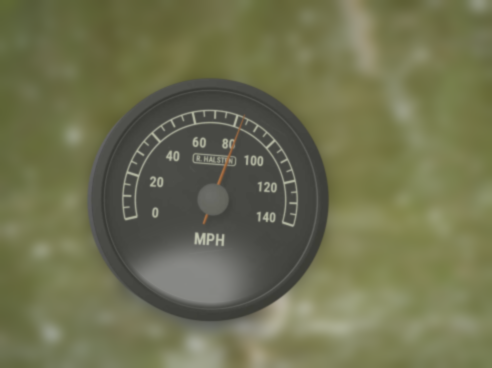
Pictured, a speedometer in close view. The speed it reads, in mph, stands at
82.5 mph
